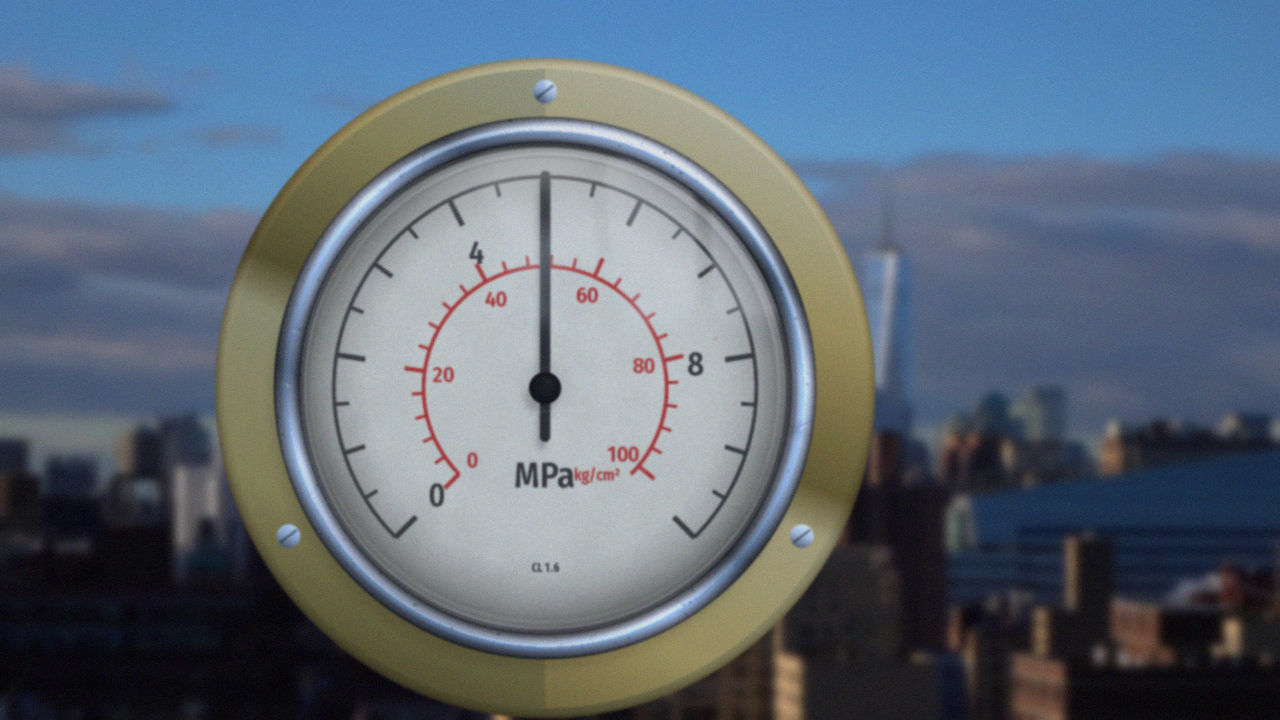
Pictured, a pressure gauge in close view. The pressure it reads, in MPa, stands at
5 MPa
